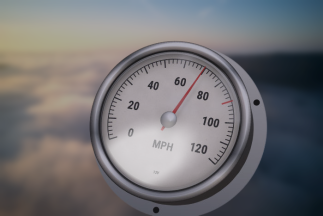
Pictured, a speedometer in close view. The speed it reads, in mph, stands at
70 mph
